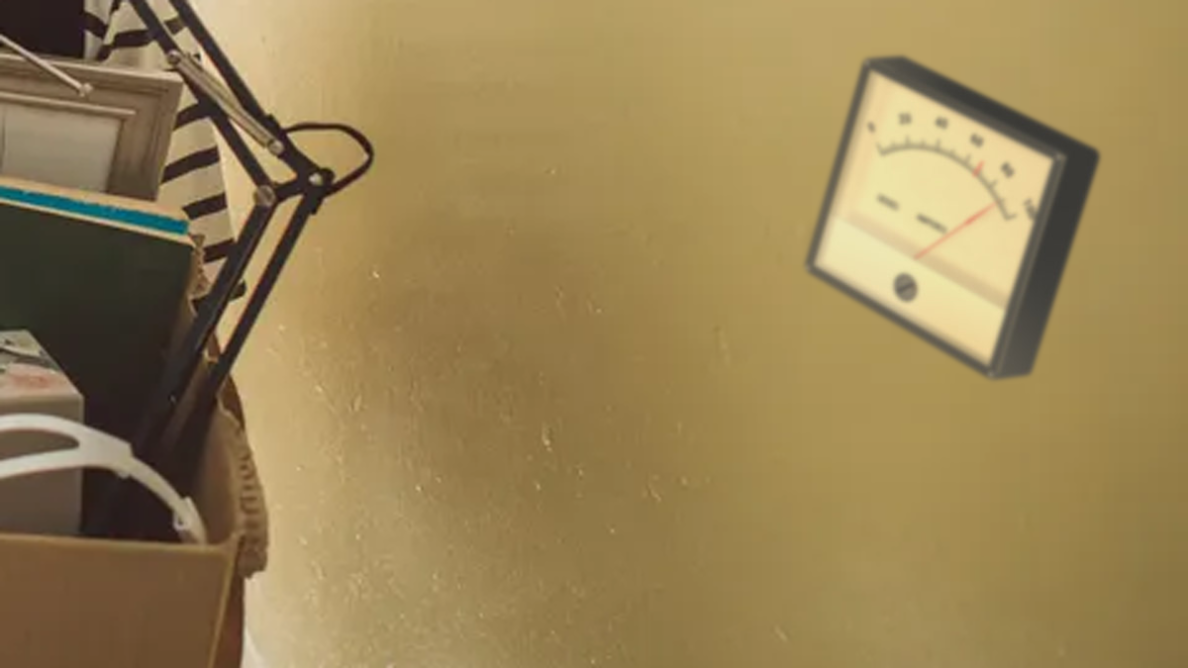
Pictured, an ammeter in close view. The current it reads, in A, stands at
90 A
